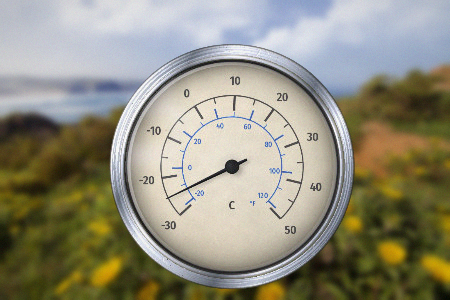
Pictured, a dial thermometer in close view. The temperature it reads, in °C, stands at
-25 °C
